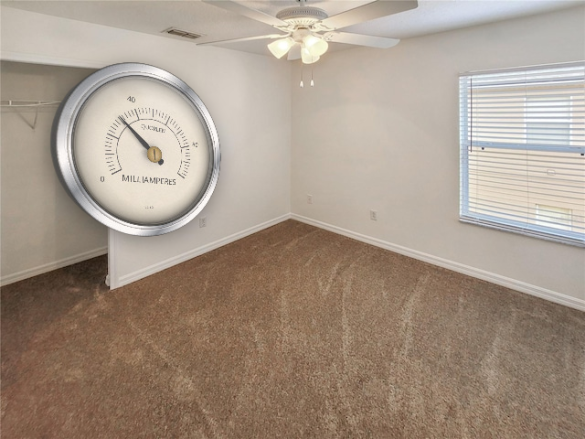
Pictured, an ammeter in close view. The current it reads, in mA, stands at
30 mA
